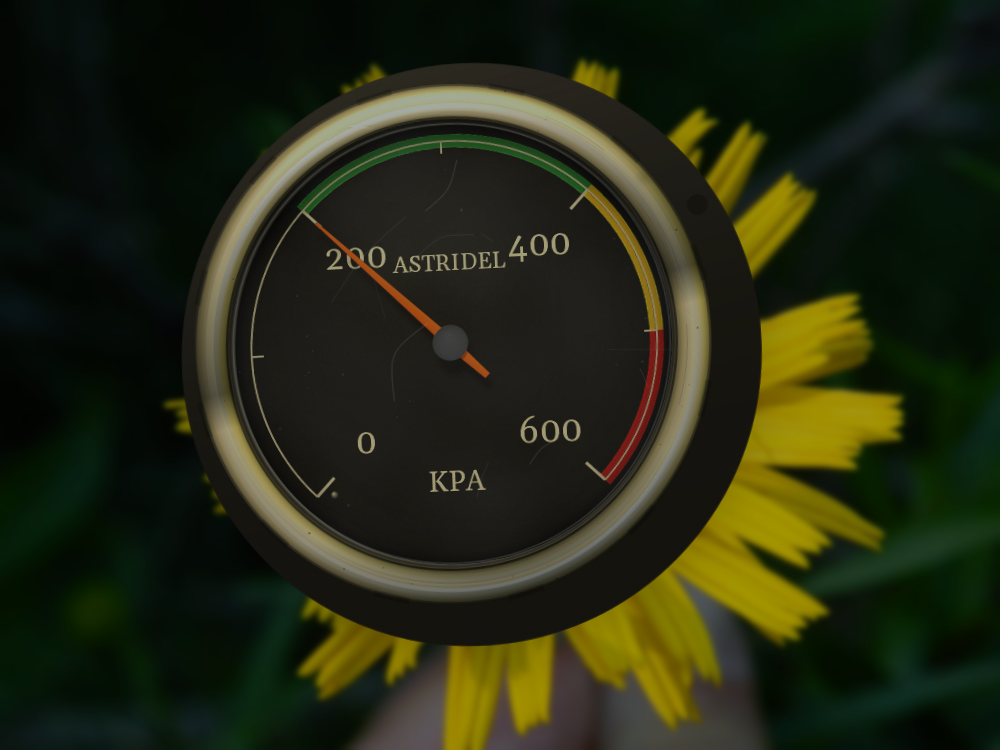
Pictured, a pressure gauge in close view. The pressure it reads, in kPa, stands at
200 kPa
